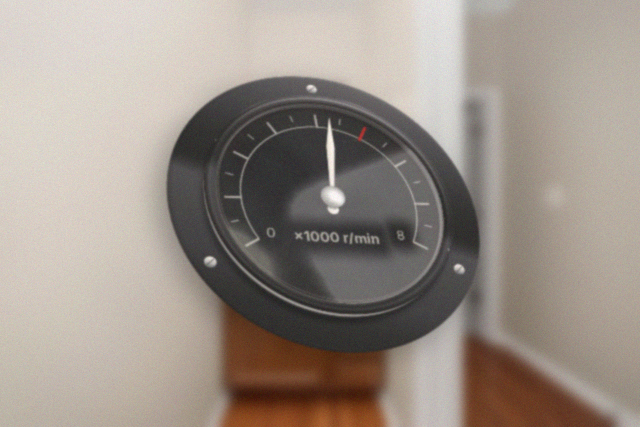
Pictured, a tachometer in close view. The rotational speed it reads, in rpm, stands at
4250 rpm
